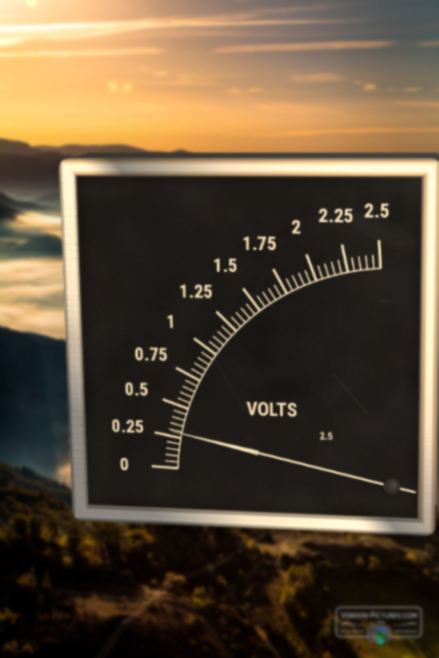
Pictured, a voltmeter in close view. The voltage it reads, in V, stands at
0.3 V
